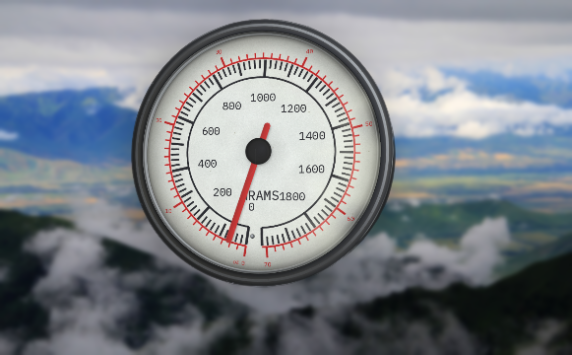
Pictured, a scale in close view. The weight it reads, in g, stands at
60 g
